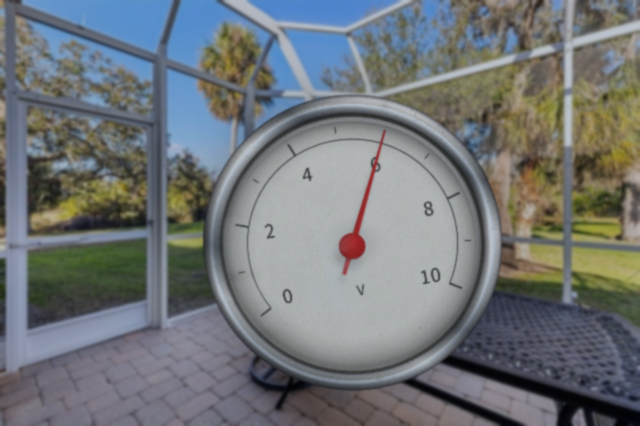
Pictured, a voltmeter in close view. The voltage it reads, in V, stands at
6 V
